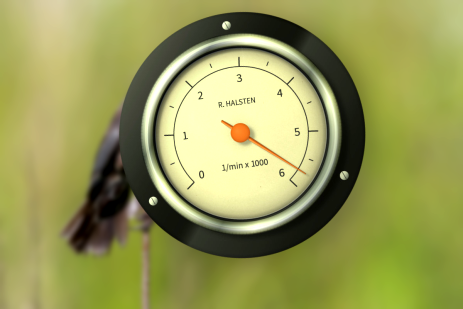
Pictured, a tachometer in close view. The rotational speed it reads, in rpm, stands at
5750 rpm
